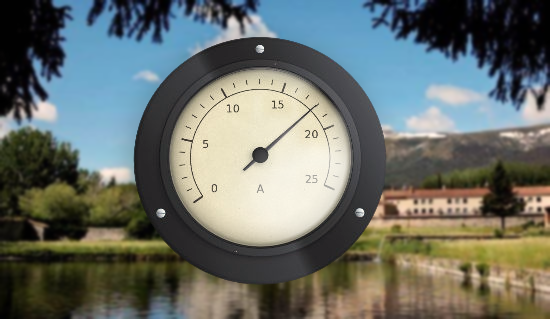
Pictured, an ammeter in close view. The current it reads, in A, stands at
18 A
